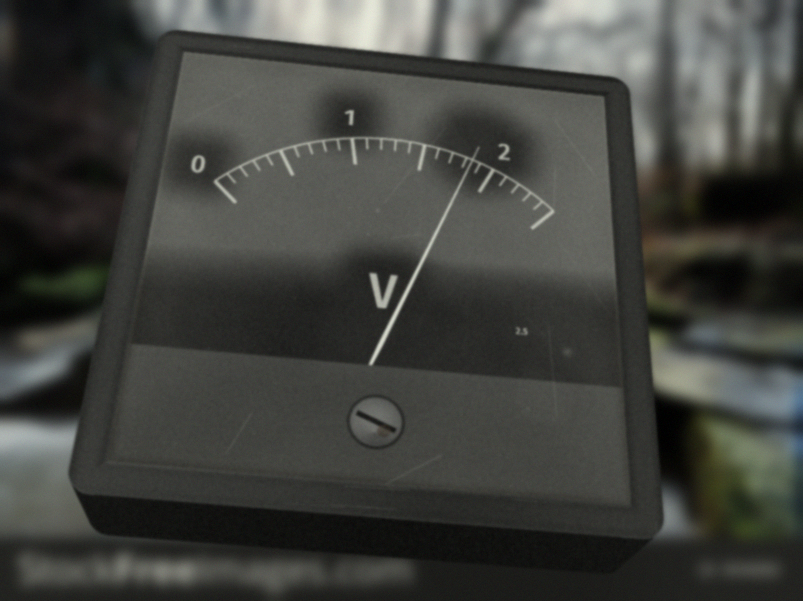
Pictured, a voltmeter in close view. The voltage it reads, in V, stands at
1.85 V
